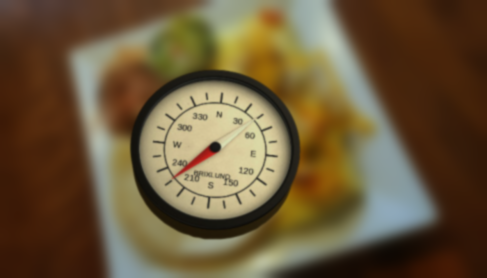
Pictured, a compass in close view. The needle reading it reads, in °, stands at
225 °
